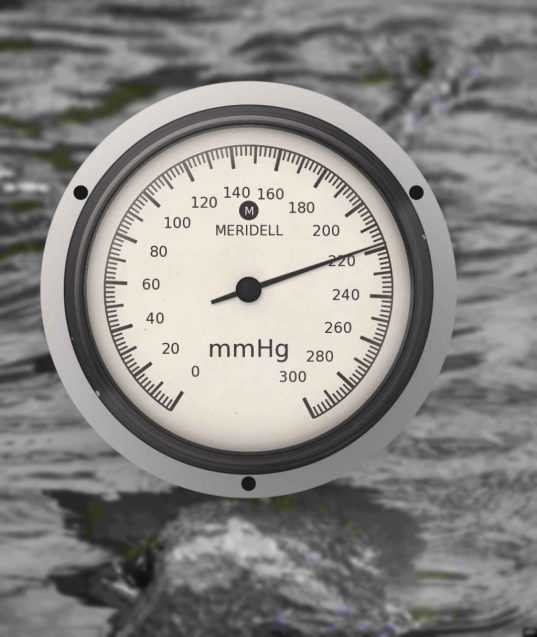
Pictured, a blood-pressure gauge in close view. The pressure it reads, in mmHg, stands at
218 mmHg
